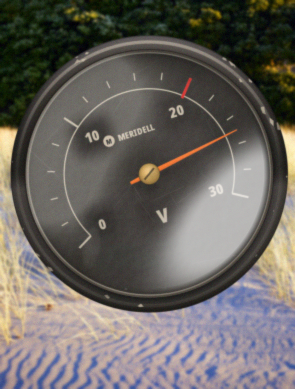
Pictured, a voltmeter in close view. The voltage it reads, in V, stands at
25 V
